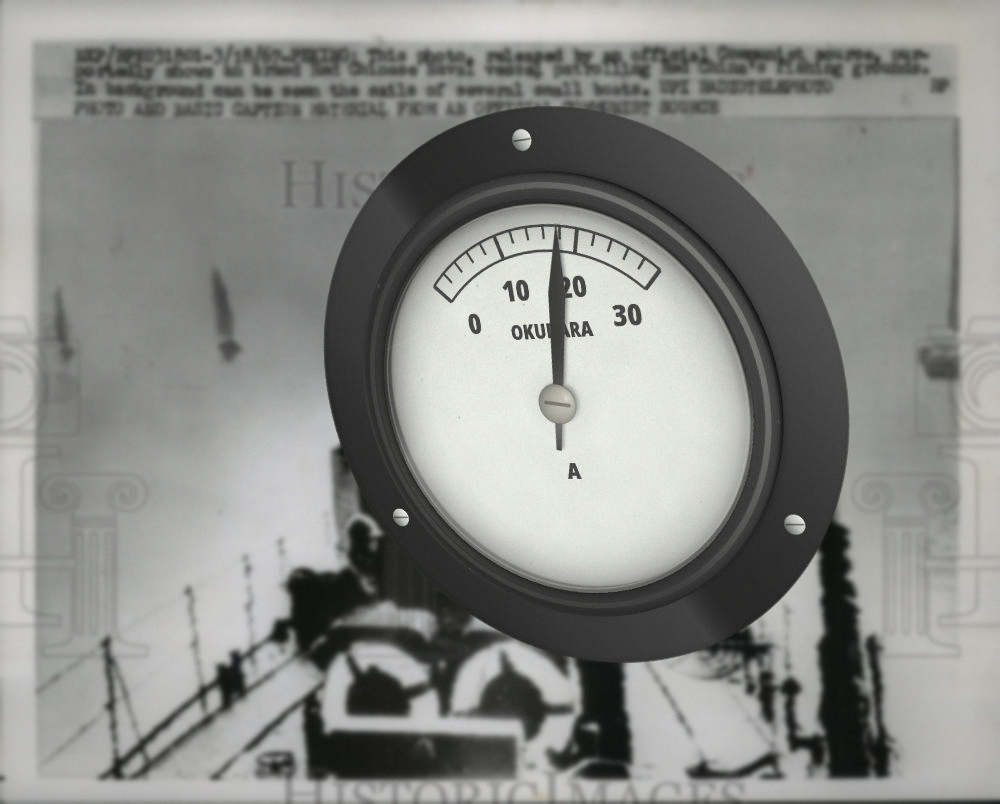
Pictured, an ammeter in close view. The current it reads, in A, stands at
18 A
